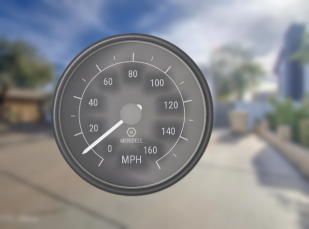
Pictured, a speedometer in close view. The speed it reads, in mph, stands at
10 mph
